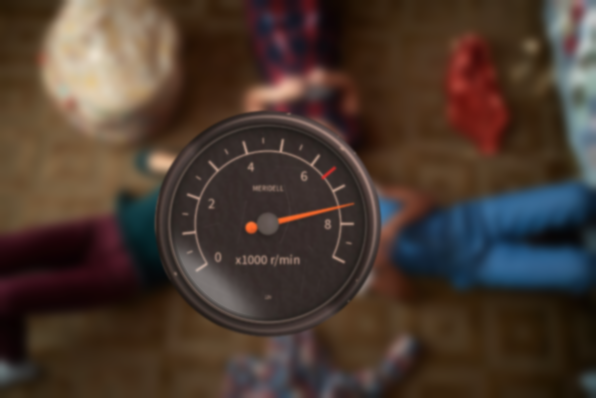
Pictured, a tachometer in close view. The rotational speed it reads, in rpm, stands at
7500 rpm
